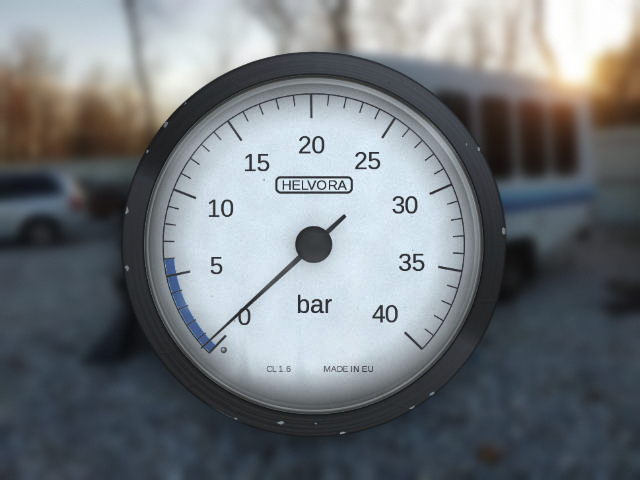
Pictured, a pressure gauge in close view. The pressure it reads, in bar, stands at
0.5 bar
